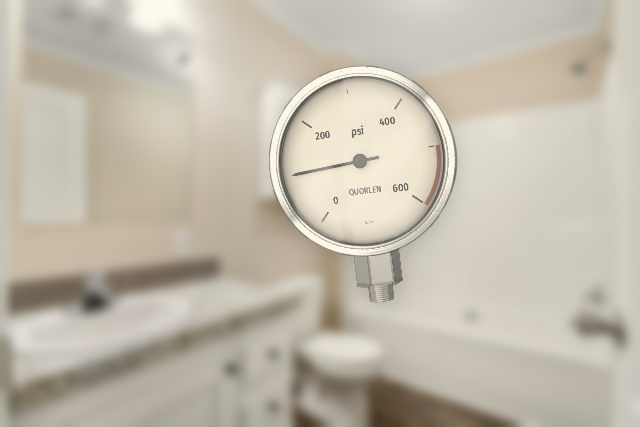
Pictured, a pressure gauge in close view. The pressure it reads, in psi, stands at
100 psi
